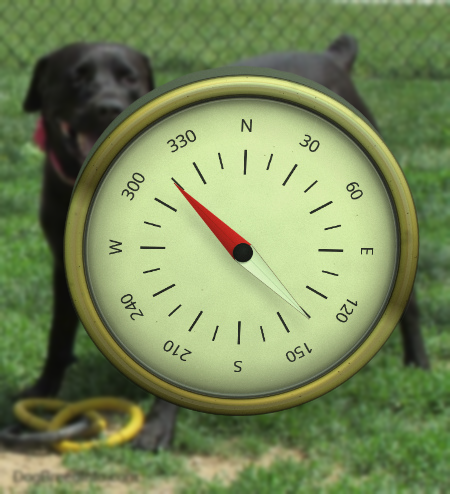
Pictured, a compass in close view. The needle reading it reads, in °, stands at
315 °
